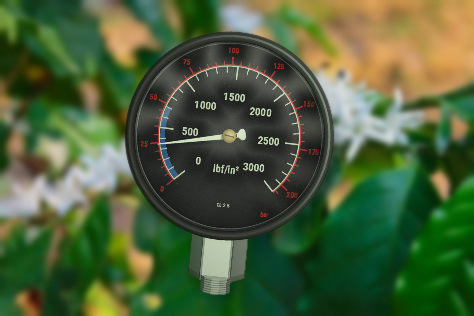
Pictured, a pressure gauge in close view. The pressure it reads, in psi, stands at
350 psi
